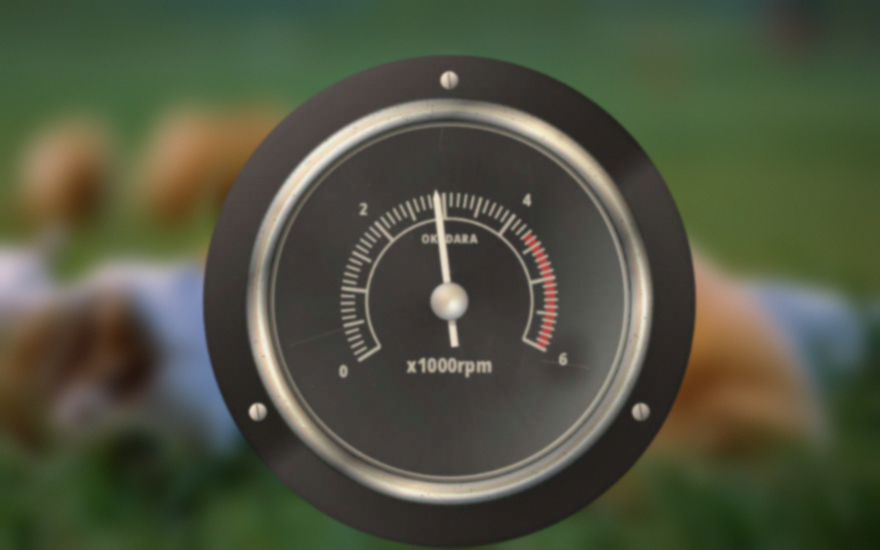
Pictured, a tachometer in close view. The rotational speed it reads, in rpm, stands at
2900 rpm
